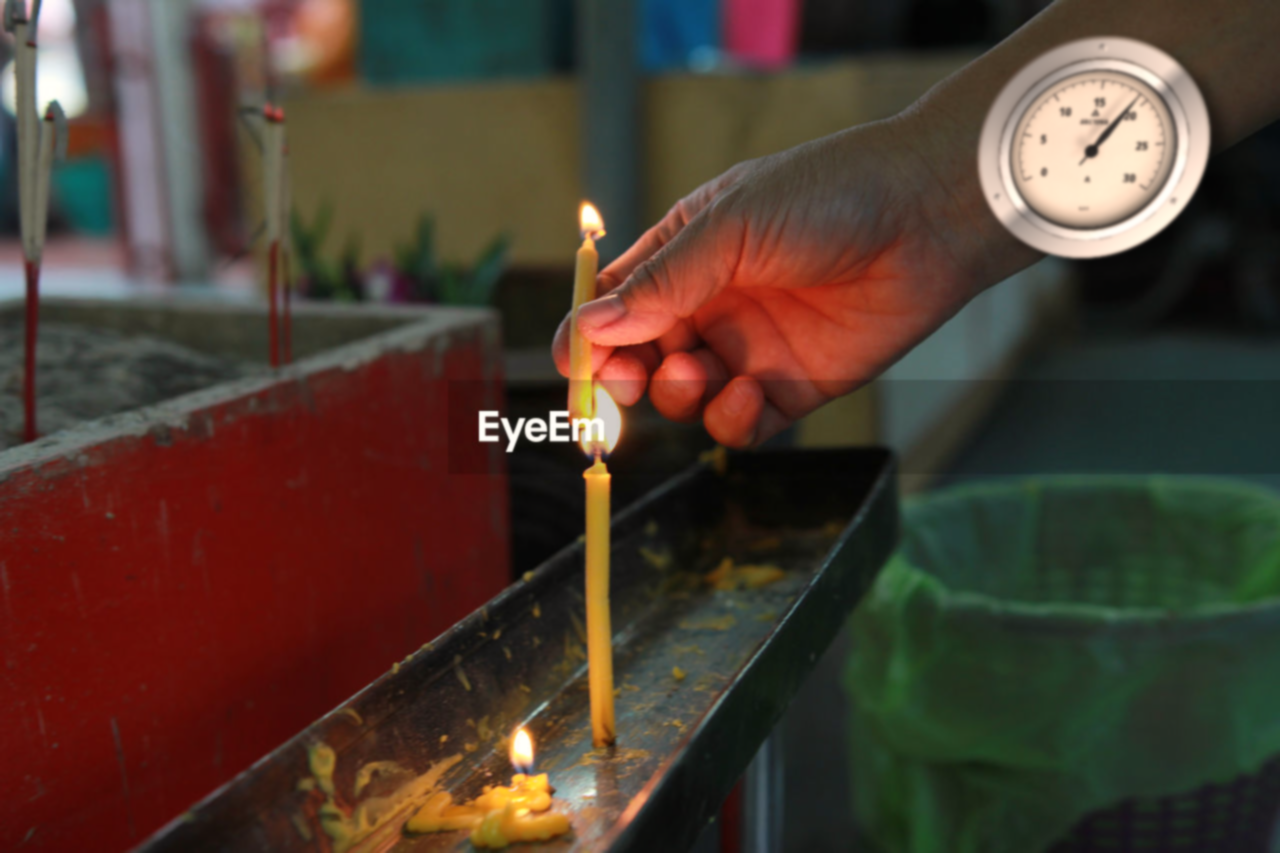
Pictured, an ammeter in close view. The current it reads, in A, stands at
19 A
